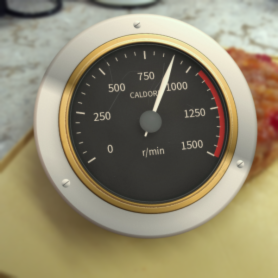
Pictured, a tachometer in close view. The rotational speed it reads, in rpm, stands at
900 rpm
